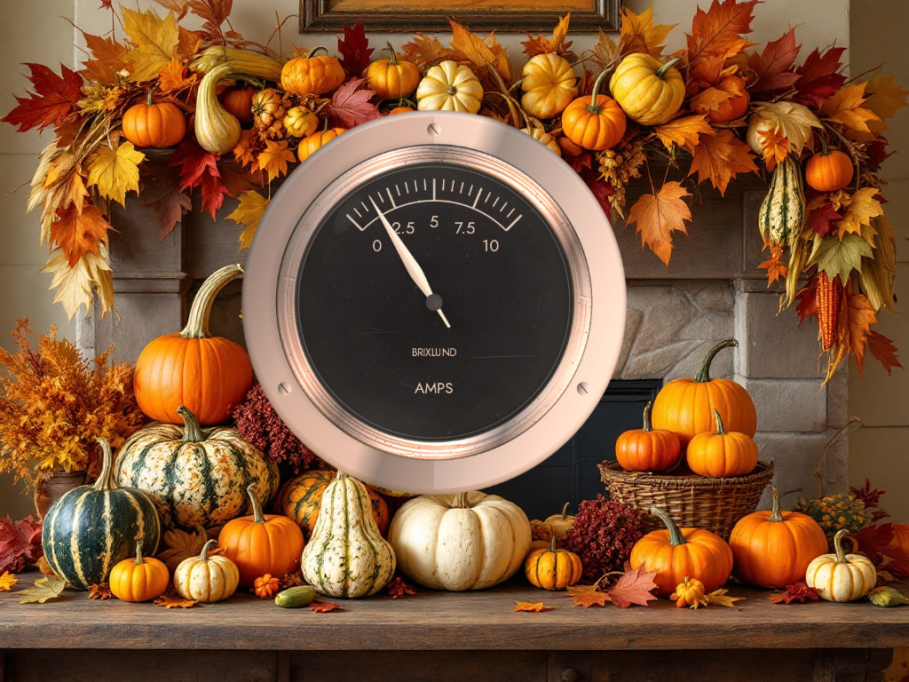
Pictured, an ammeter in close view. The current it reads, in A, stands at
1.5 A
